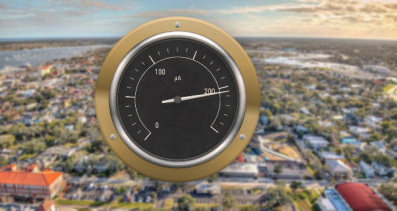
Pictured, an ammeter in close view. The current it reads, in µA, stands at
205 µA
